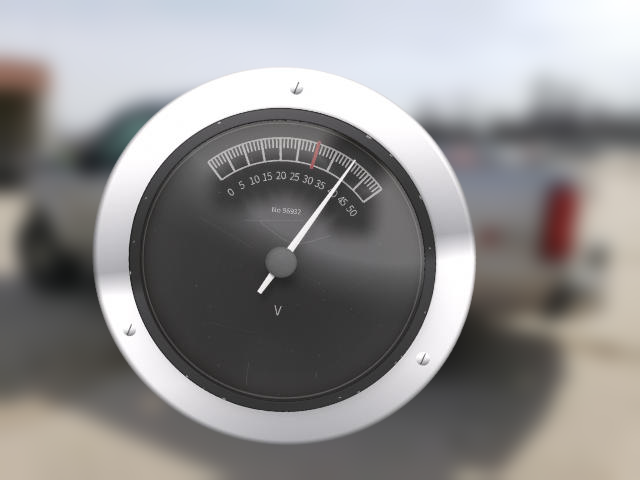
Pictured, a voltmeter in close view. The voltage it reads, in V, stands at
40 V
